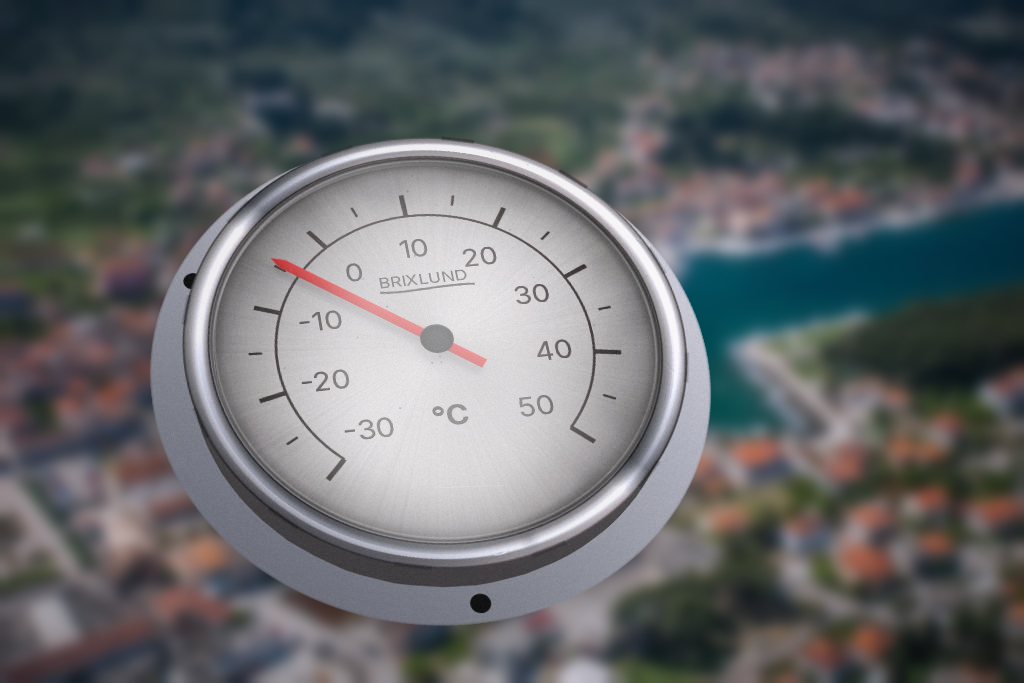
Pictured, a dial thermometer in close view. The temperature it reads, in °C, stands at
-5 °C
